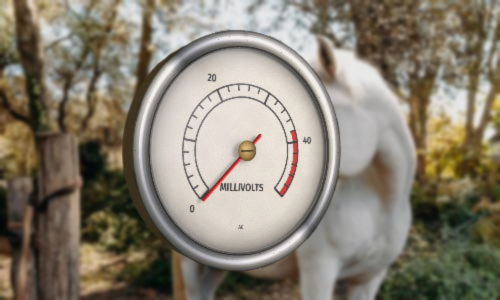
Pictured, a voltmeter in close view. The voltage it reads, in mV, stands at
0 mV
